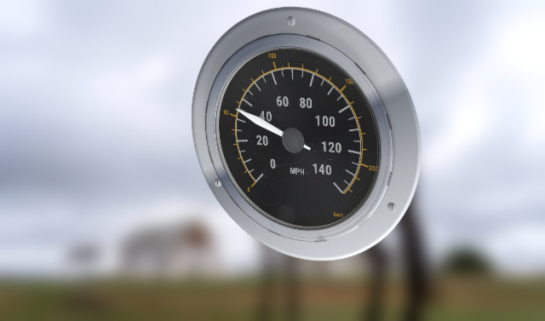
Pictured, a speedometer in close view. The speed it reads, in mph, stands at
35 mph
